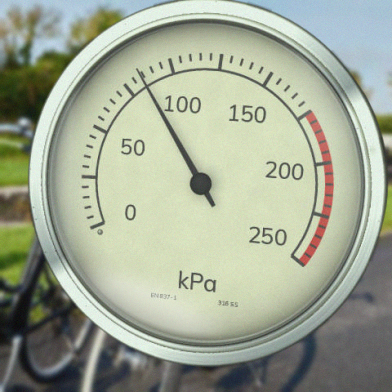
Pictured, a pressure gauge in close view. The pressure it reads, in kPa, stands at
85 kPa
